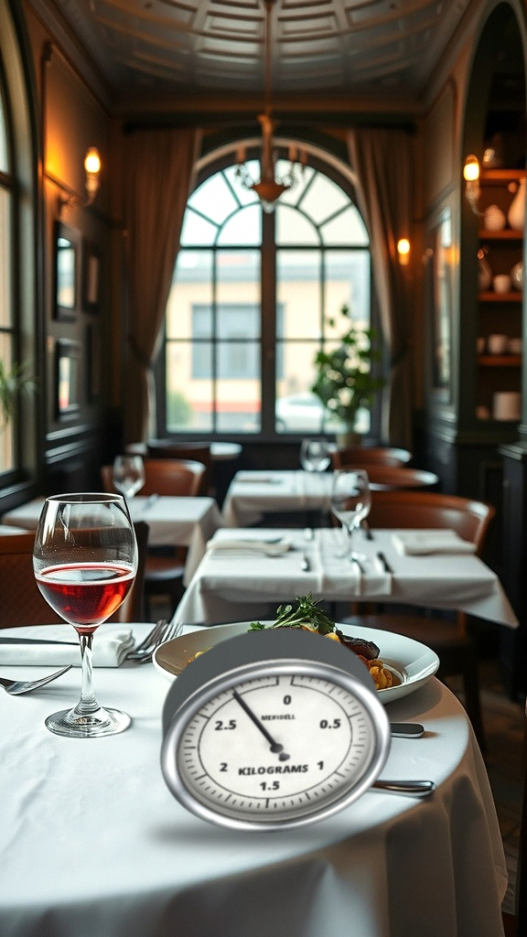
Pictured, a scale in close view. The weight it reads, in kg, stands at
2.75 kg
